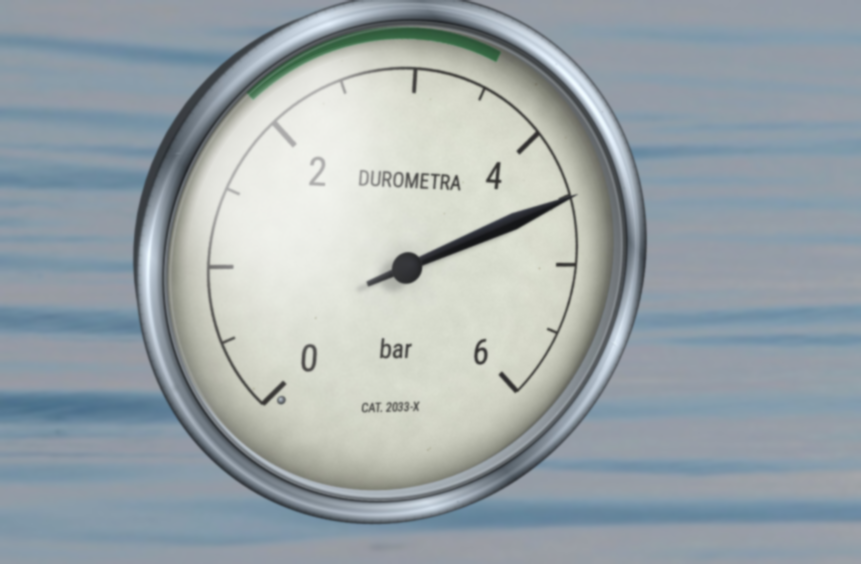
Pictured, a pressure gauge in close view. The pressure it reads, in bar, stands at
4.5 bar
